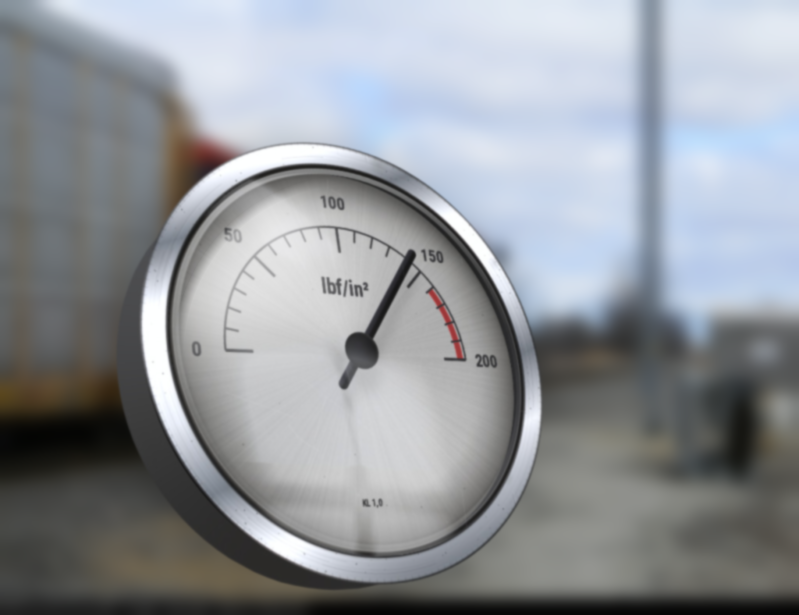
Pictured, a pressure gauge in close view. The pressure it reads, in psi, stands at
140 psi
